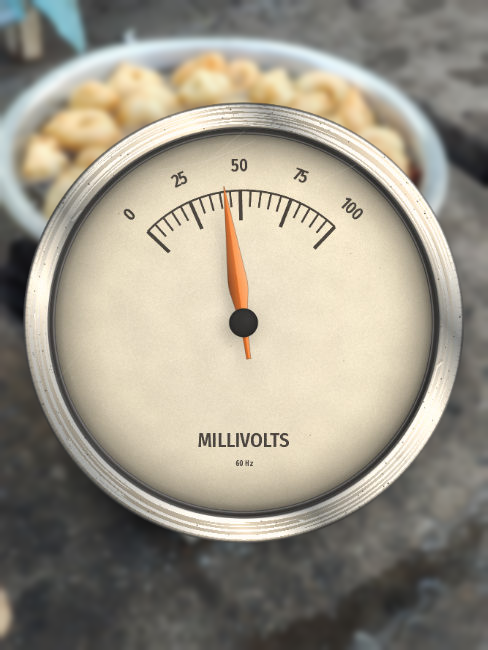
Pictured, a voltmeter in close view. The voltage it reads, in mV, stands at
42.5 mV
